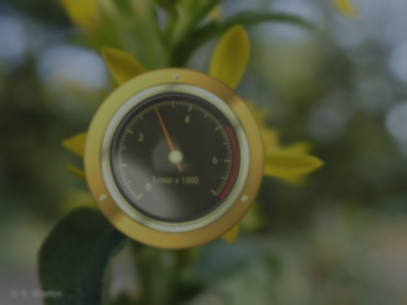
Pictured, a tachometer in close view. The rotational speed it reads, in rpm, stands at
3000 rpm
